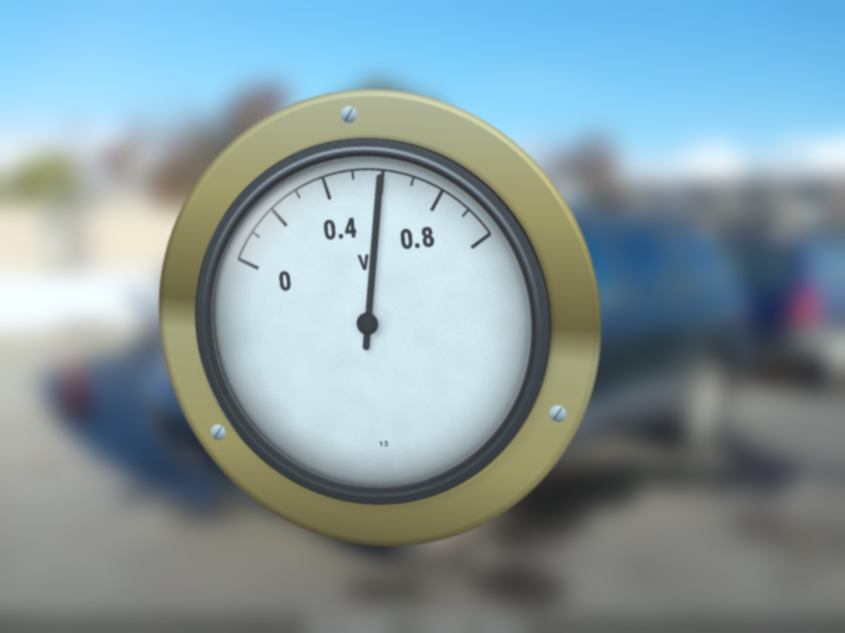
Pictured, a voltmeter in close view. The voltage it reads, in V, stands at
0.6 V
